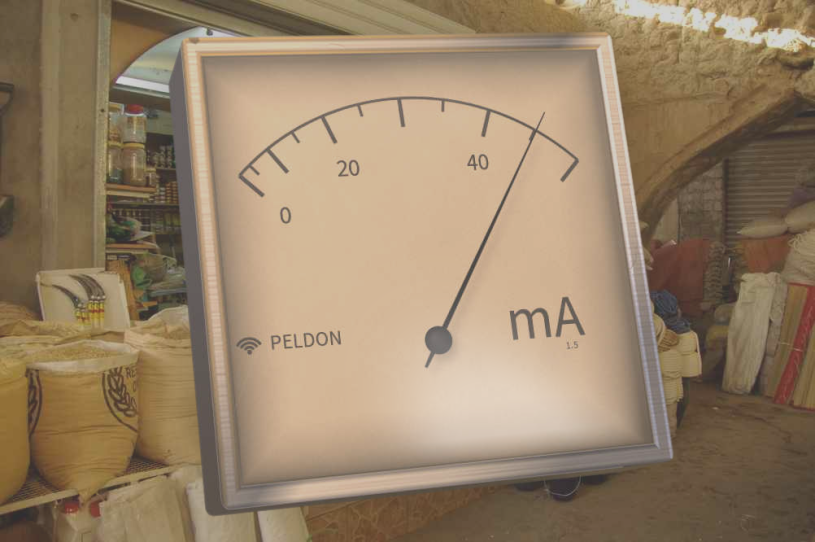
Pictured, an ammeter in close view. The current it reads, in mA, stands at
45 mA
